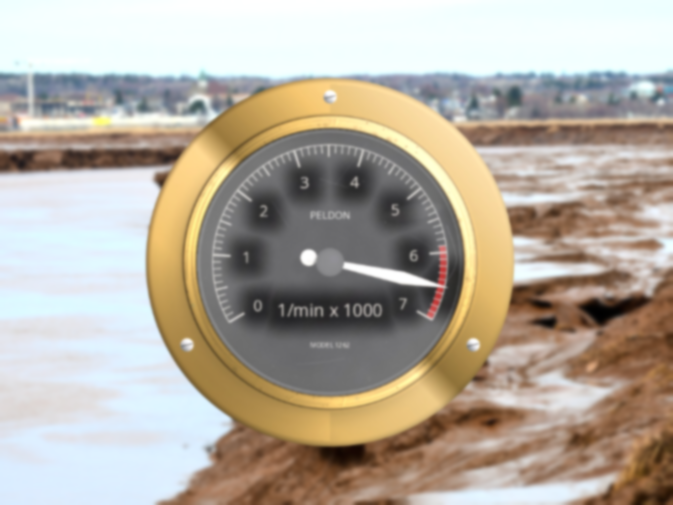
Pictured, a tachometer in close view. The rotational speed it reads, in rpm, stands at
6500 rpm
